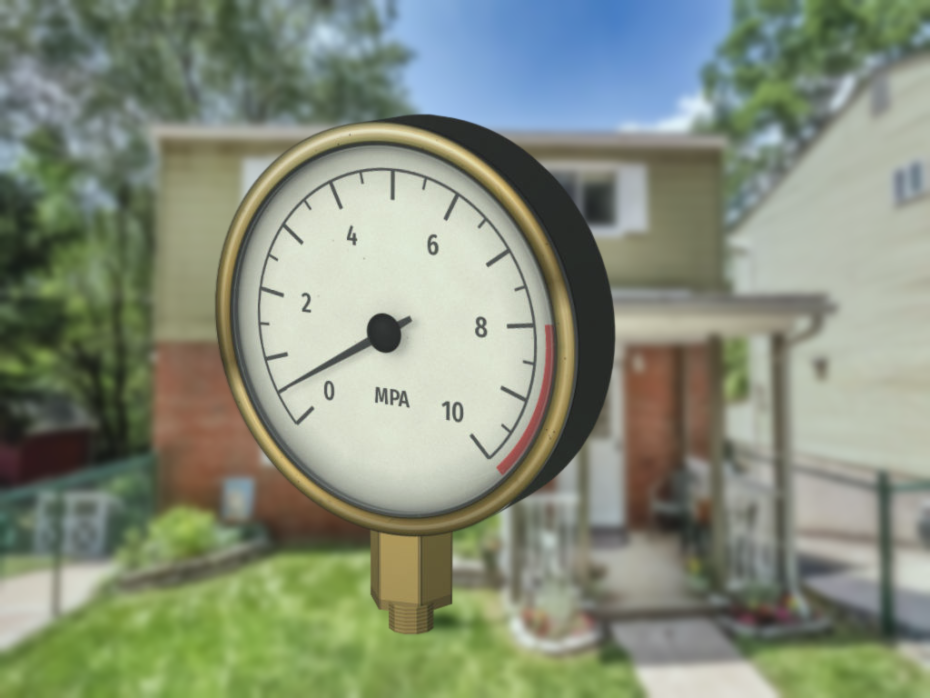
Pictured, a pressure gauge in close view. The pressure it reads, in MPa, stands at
0.5 MPa
